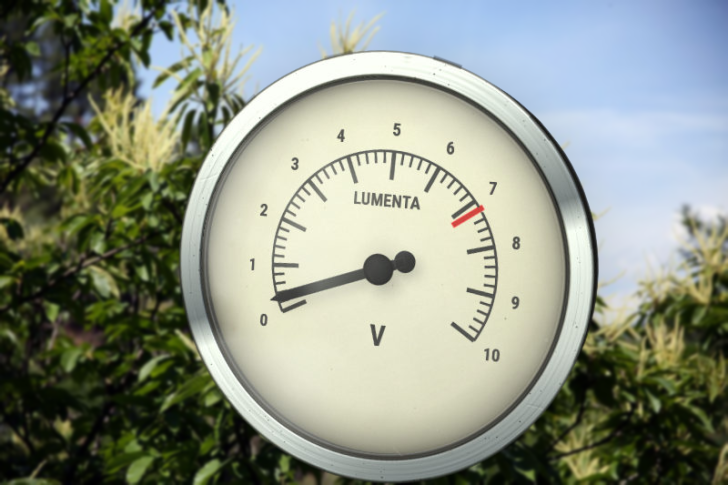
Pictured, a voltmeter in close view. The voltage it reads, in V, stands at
0.3 V
